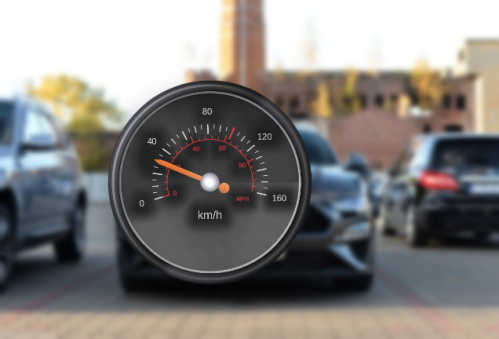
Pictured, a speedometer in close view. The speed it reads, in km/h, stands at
30 km/h
